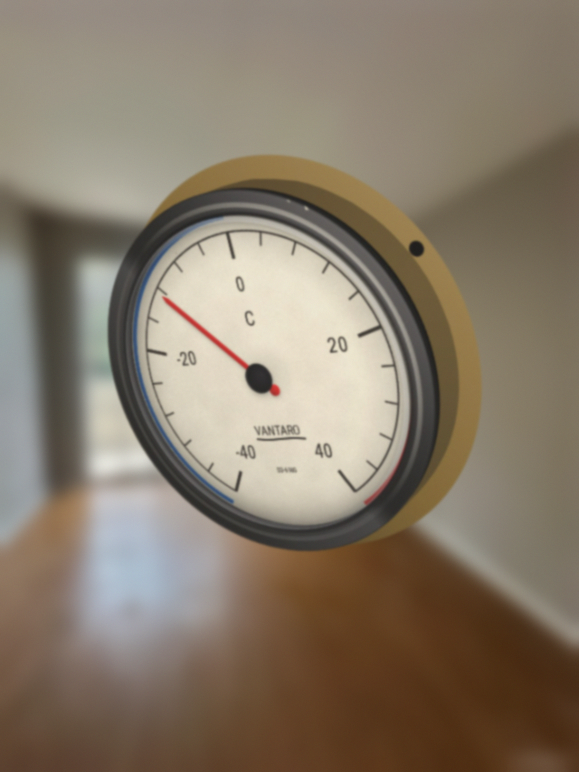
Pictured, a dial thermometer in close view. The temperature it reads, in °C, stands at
-12 °C
